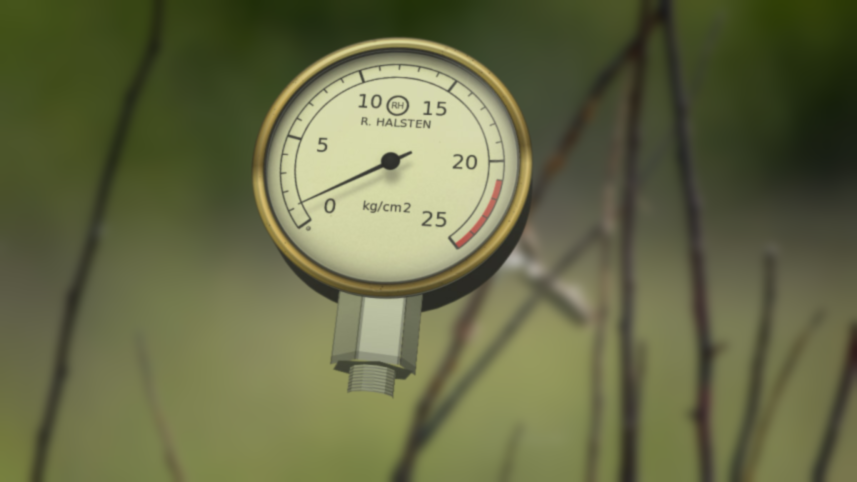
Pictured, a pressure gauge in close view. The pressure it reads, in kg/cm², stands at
1 kg/cm²
